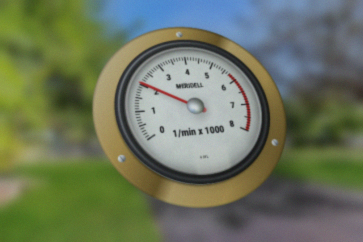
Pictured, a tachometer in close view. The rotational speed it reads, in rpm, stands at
2000 rpm
